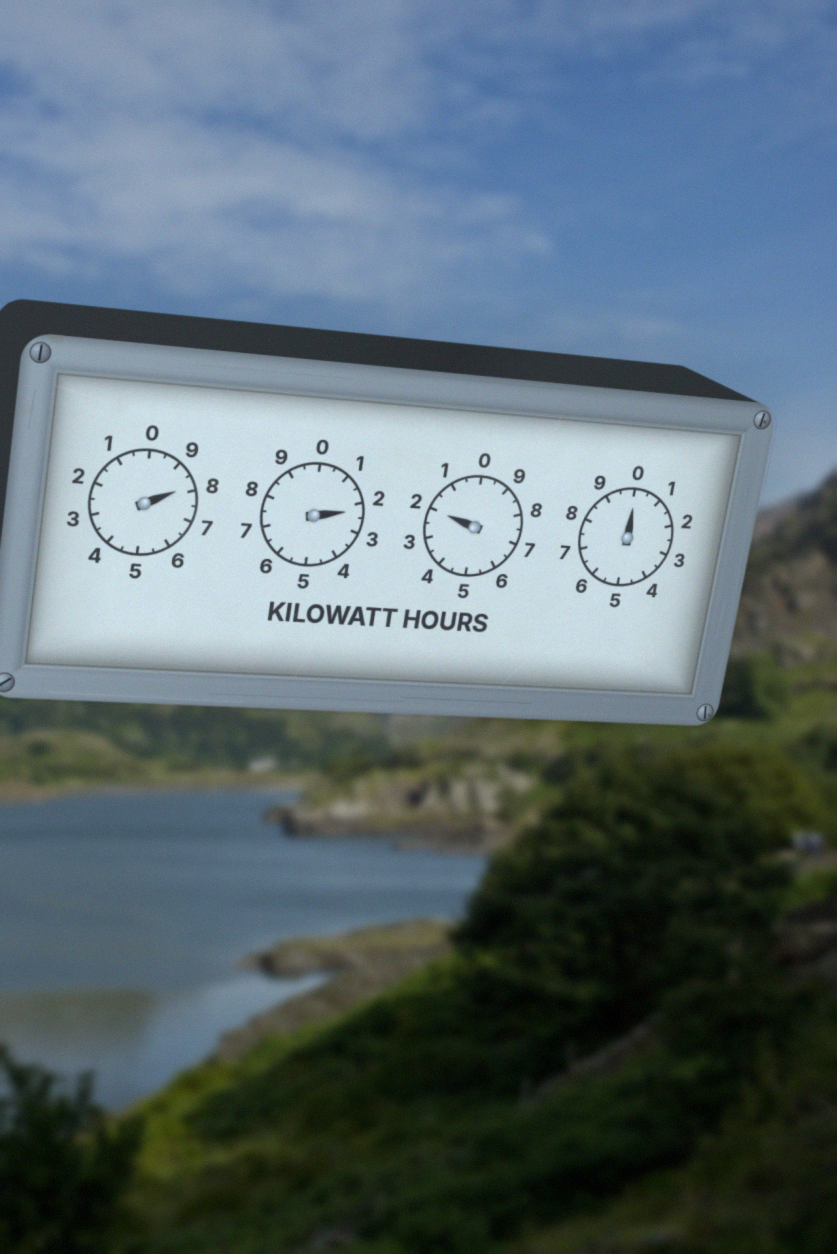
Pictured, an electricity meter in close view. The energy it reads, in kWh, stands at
8220 kWh
